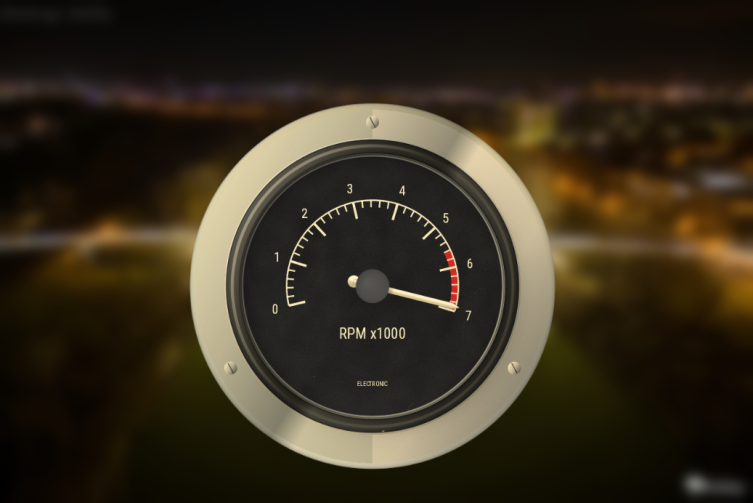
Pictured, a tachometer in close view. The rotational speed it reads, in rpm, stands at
6900 rpm
